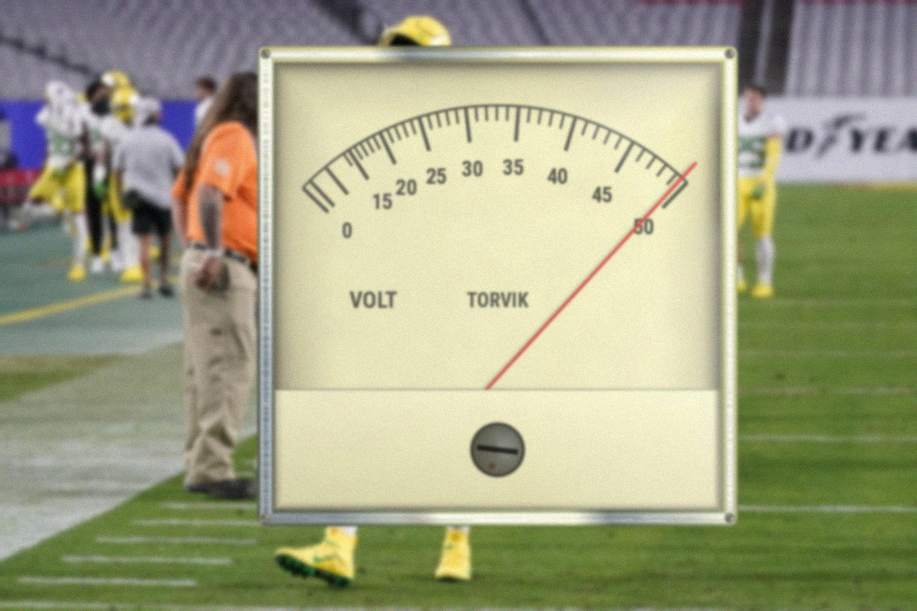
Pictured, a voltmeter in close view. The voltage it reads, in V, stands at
49.5 V
